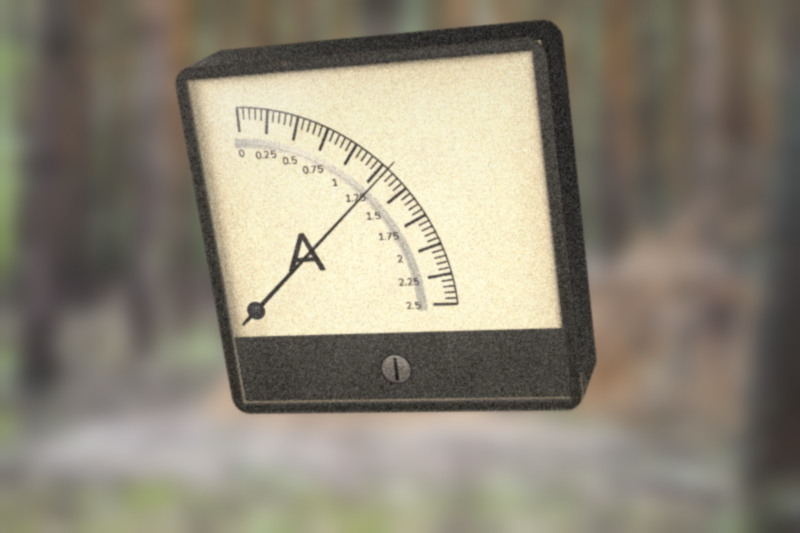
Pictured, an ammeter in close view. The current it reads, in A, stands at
1.3 A
